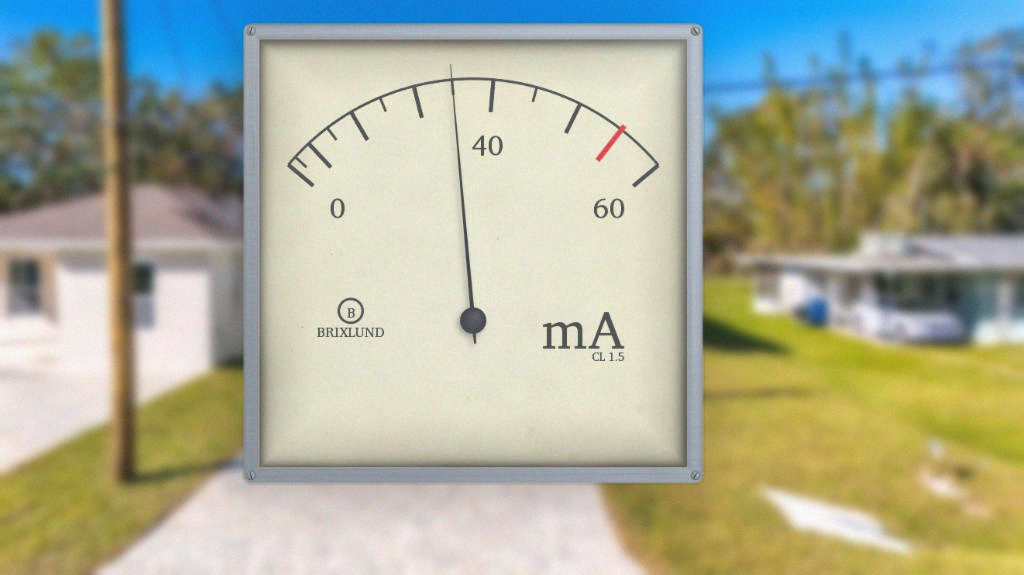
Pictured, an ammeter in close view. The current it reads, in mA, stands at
35 mA
